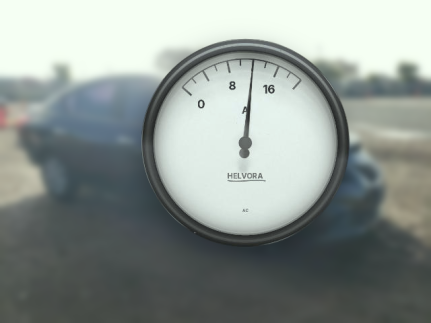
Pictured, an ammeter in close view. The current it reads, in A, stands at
12 A
